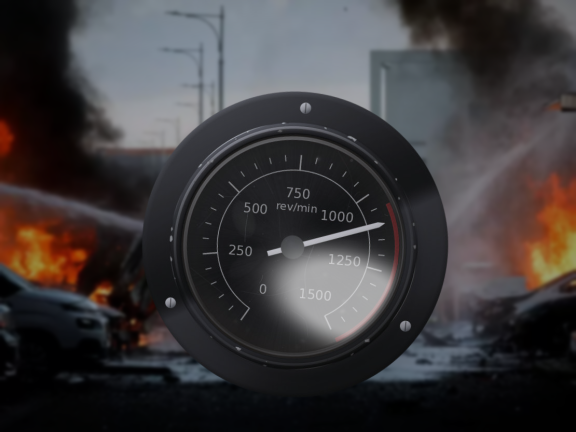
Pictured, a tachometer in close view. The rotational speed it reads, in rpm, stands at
1100 rpm
